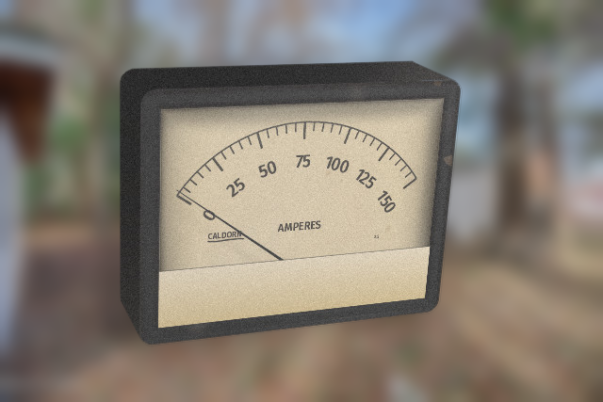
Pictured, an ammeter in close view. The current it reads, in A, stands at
2.5 A
